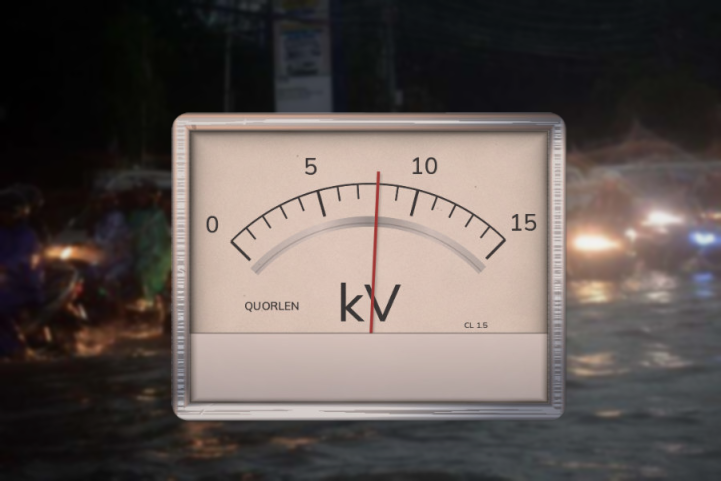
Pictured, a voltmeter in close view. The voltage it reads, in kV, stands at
8 kV
